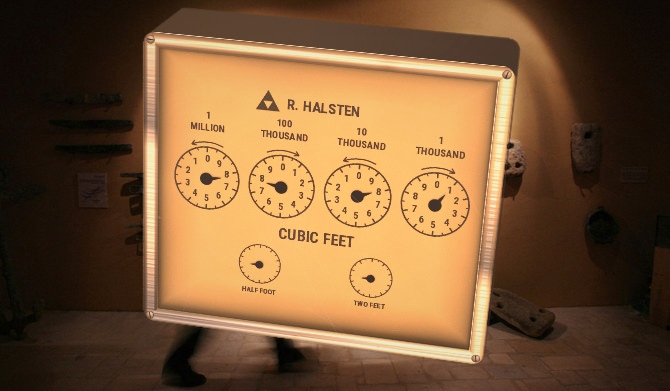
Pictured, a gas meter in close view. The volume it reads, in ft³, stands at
778100 ft³
